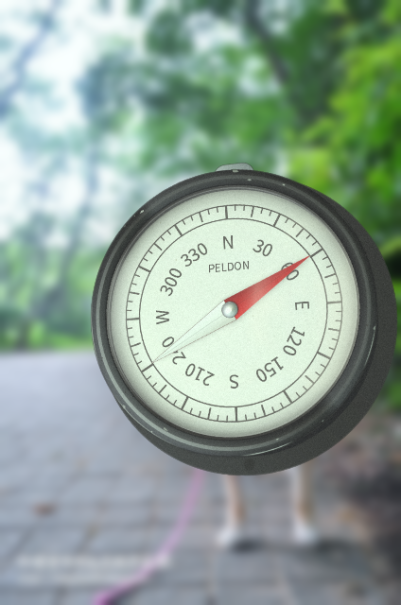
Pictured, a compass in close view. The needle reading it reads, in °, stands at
60 °
